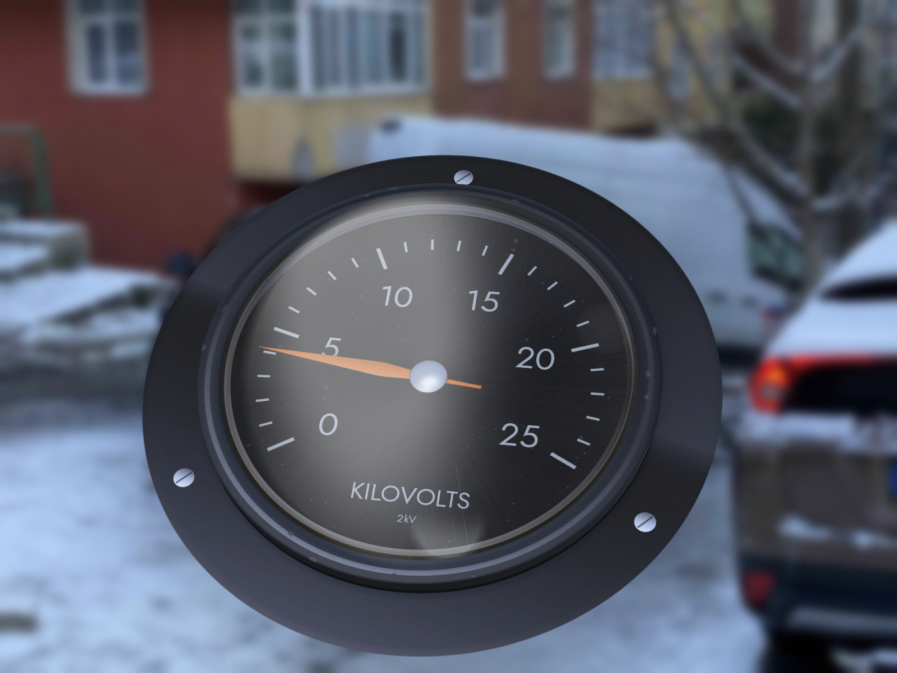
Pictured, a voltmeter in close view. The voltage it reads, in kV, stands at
4 kV
